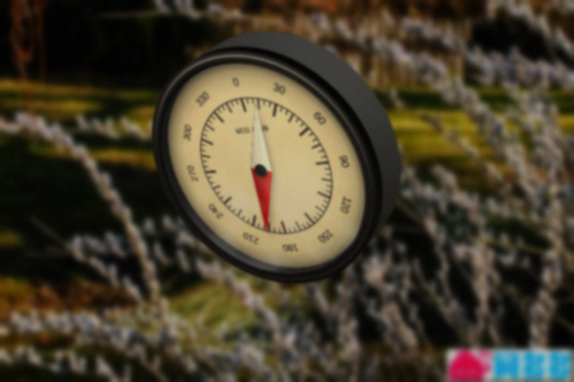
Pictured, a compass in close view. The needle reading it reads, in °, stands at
195 °
